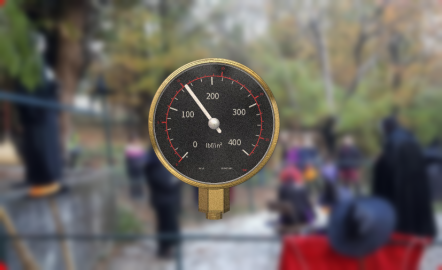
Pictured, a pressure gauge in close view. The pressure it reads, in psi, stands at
150 psi
